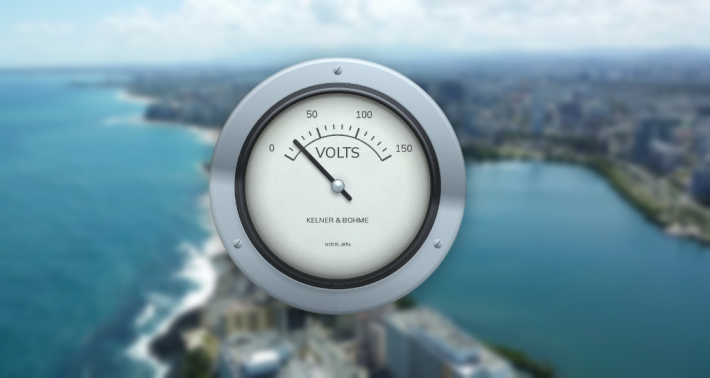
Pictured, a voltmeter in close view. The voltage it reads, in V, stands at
20 V
